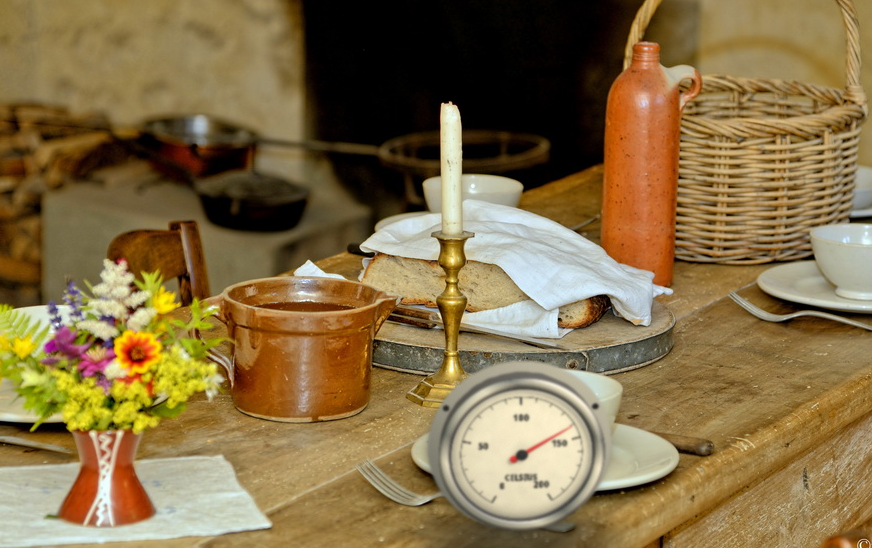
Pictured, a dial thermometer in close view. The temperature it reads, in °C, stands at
140 °C
